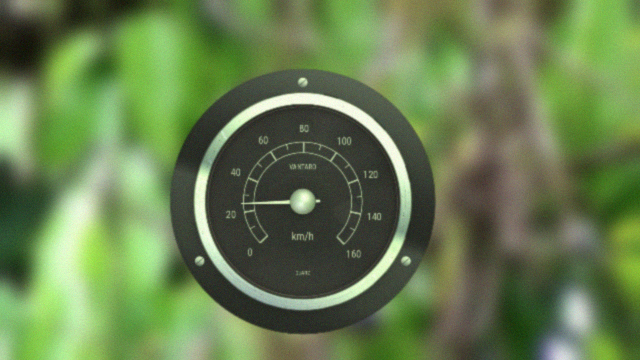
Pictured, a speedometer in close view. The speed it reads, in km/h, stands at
25 km/h
